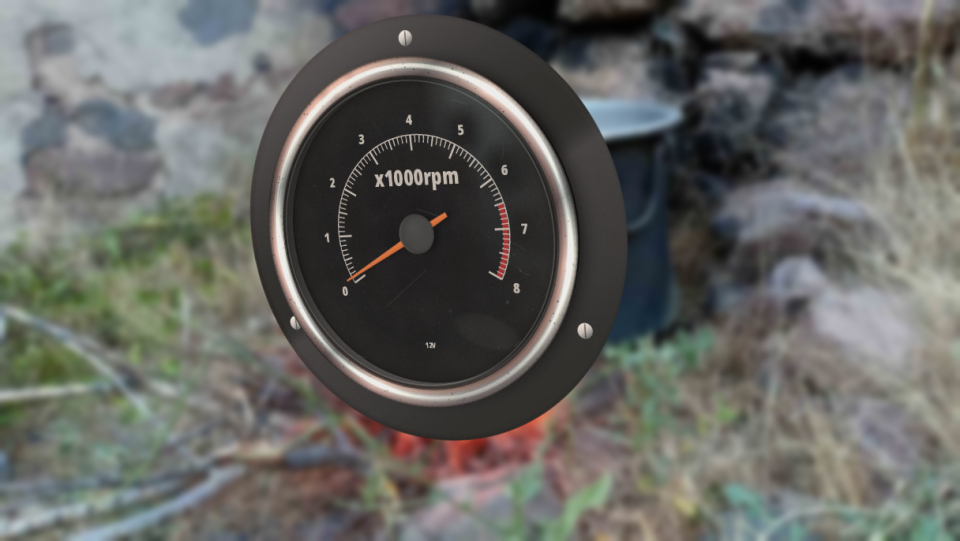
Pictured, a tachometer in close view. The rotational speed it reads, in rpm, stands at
100 rpm
